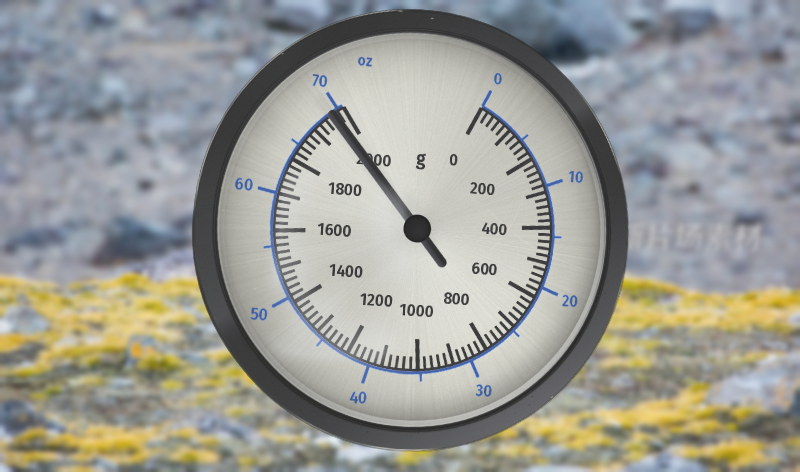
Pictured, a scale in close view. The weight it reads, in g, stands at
1960 g
